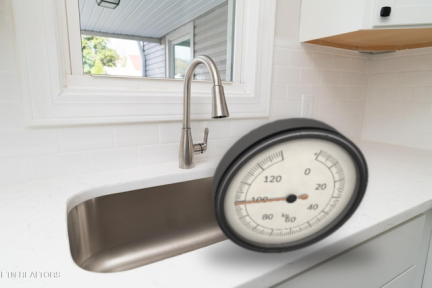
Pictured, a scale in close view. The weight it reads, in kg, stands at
100 kg
